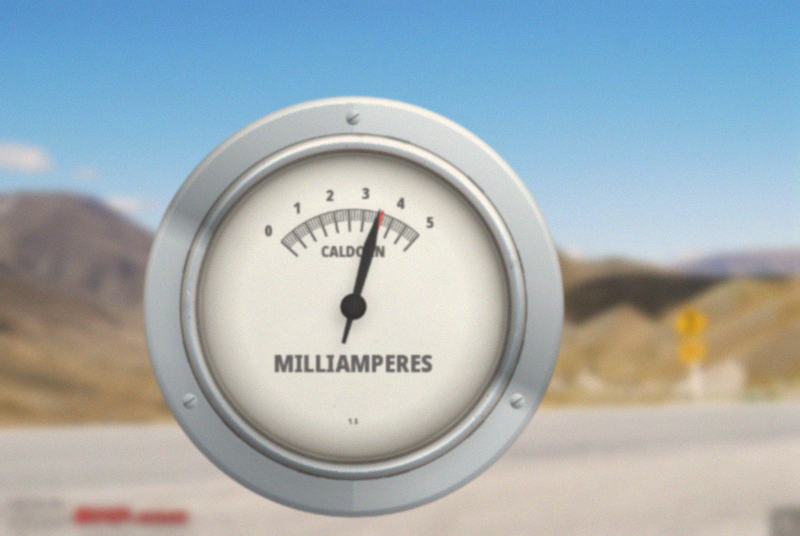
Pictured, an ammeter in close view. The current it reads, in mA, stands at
3.5 mA
